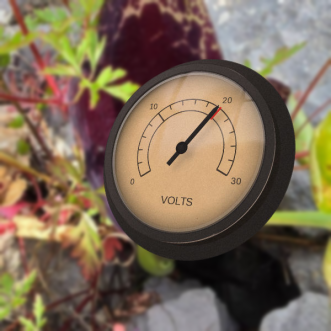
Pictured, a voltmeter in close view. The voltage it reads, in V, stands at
20 V
